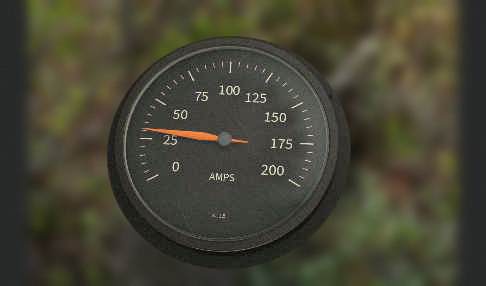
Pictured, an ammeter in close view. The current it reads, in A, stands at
30 A
